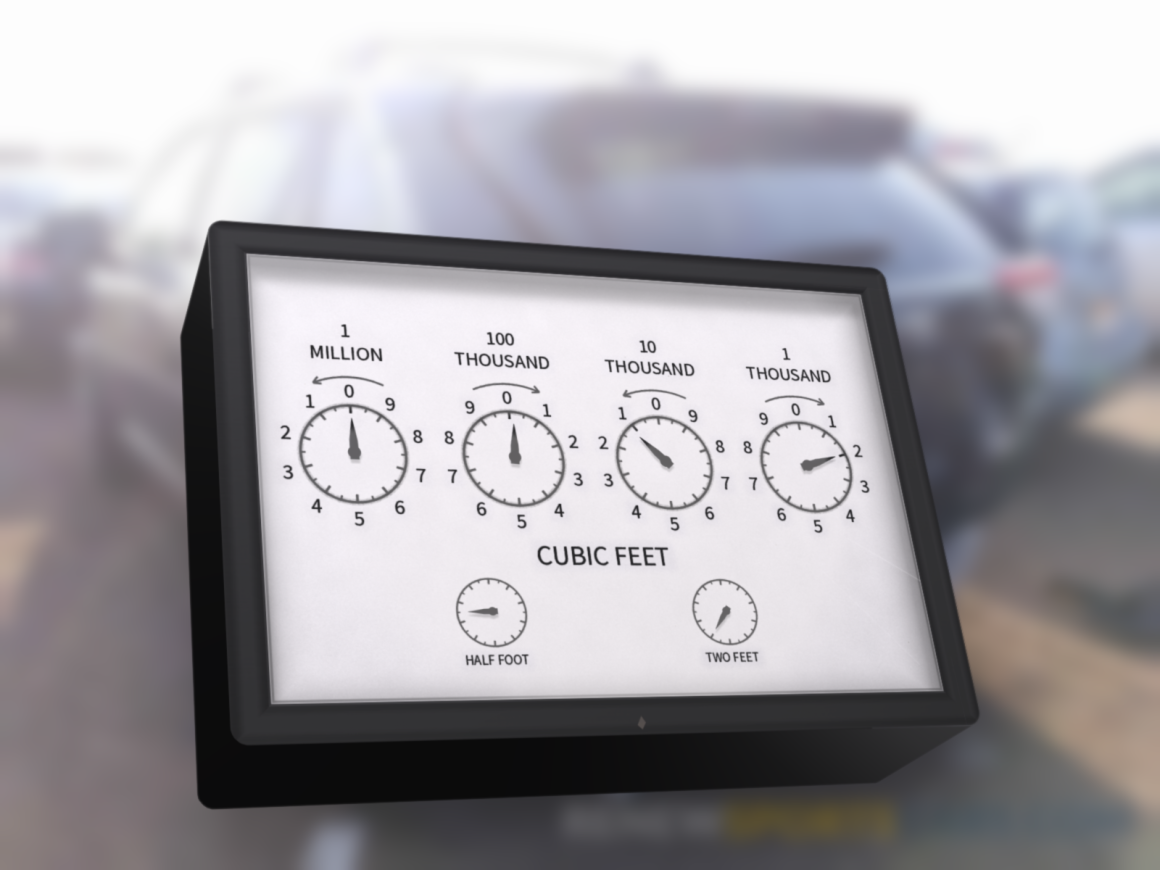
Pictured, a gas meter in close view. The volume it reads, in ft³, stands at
1200 ft³
